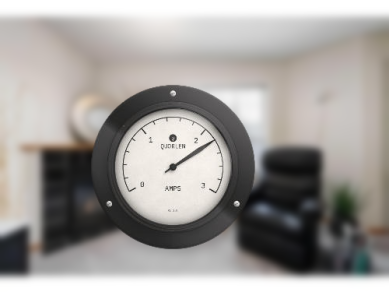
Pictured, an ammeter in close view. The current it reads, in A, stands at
2.2 A
